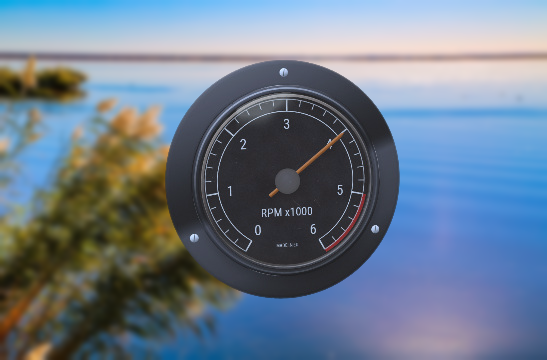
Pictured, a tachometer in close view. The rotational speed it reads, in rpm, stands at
4000 rpm
